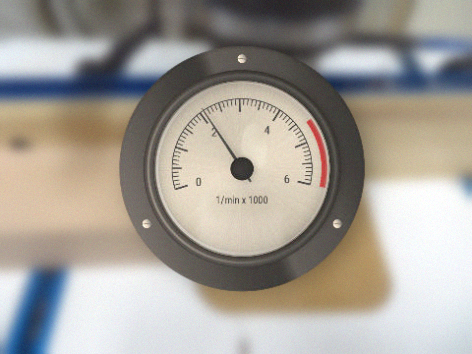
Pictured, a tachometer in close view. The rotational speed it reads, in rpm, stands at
2100 rpm
